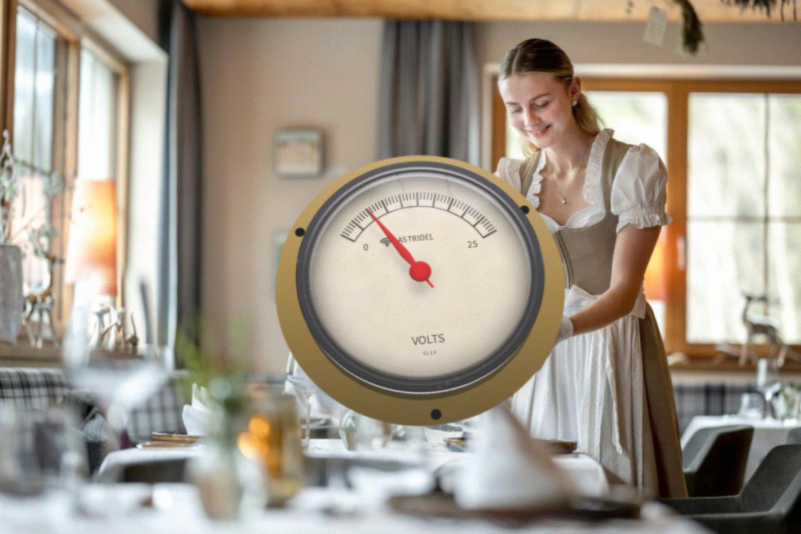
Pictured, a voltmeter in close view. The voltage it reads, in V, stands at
5 V
